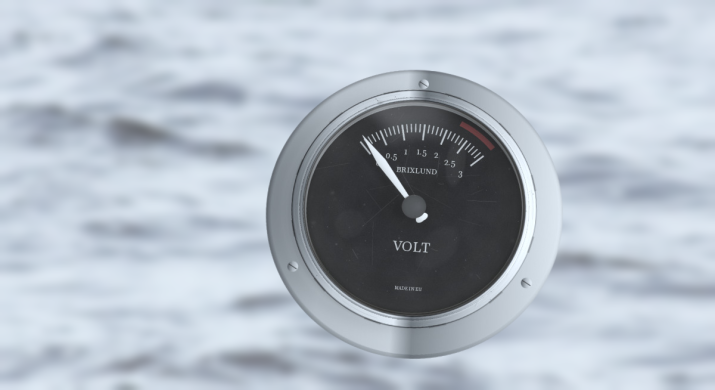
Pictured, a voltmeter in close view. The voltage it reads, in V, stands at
0.1 V
